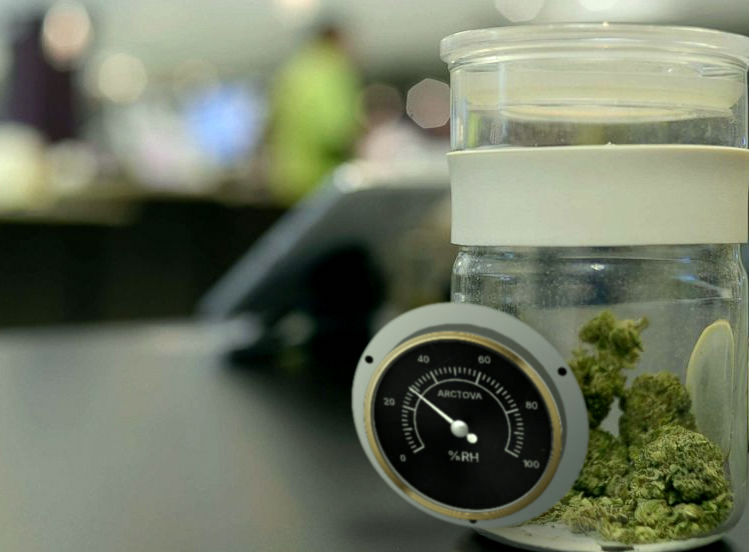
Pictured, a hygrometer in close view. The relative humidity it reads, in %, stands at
30 %
